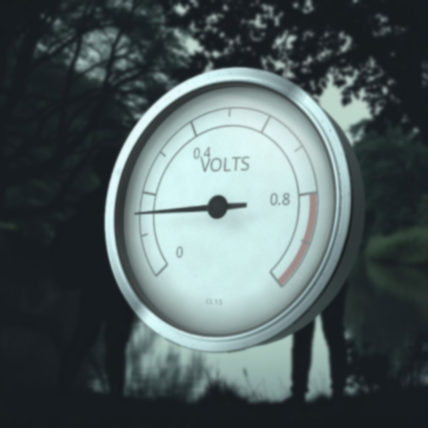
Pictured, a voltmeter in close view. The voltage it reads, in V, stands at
0.15 V
